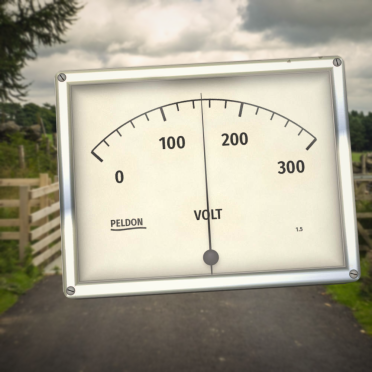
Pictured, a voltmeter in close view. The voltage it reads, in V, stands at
150 V
